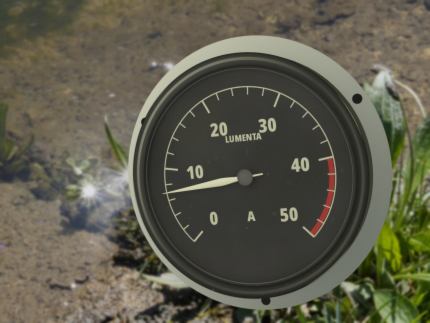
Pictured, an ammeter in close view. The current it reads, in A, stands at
7 A
